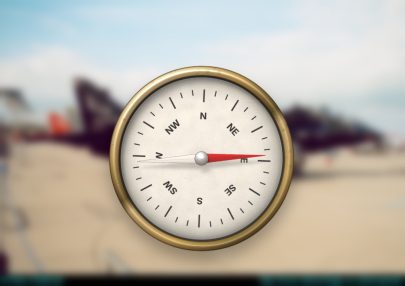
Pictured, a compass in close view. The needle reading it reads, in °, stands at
85 °
